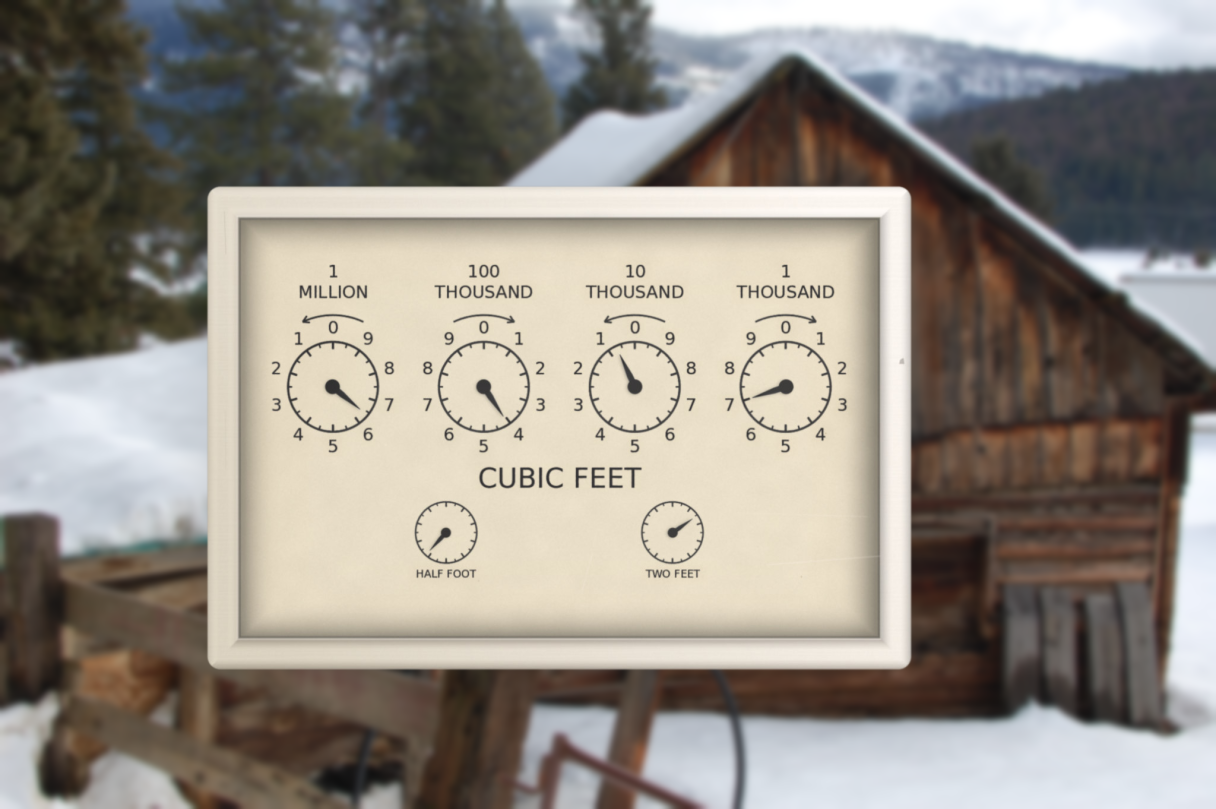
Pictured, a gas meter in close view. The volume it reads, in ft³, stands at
640700 ft³
